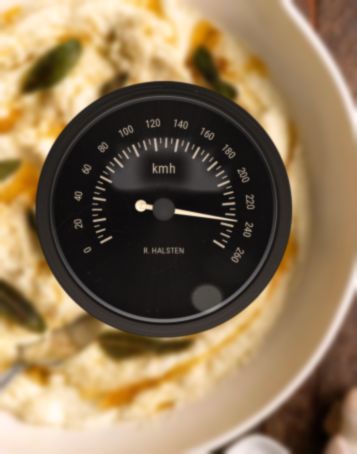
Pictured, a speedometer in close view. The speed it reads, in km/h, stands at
235 km/h
